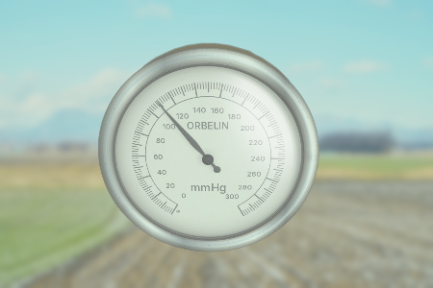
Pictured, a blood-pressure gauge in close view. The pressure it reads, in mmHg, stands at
110 mmHg
